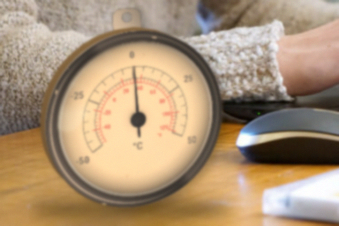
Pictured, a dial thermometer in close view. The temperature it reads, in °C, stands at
0 °C
